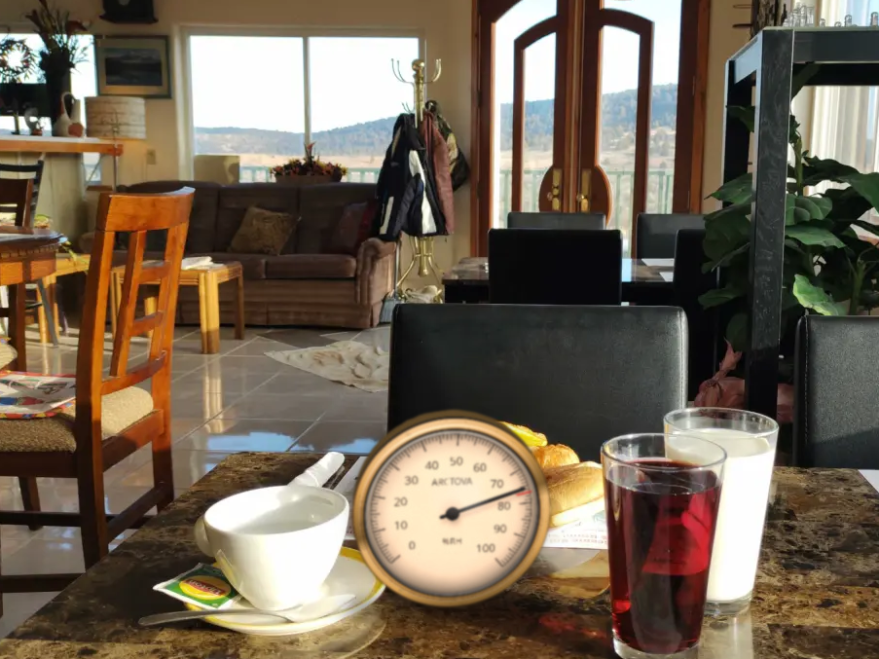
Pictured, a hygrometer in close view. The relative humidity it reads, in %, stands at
75 %
